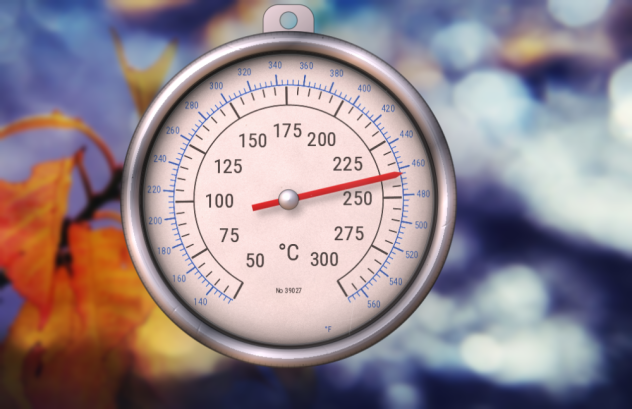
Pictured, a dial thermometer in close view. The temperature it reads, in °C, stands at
240 °C
